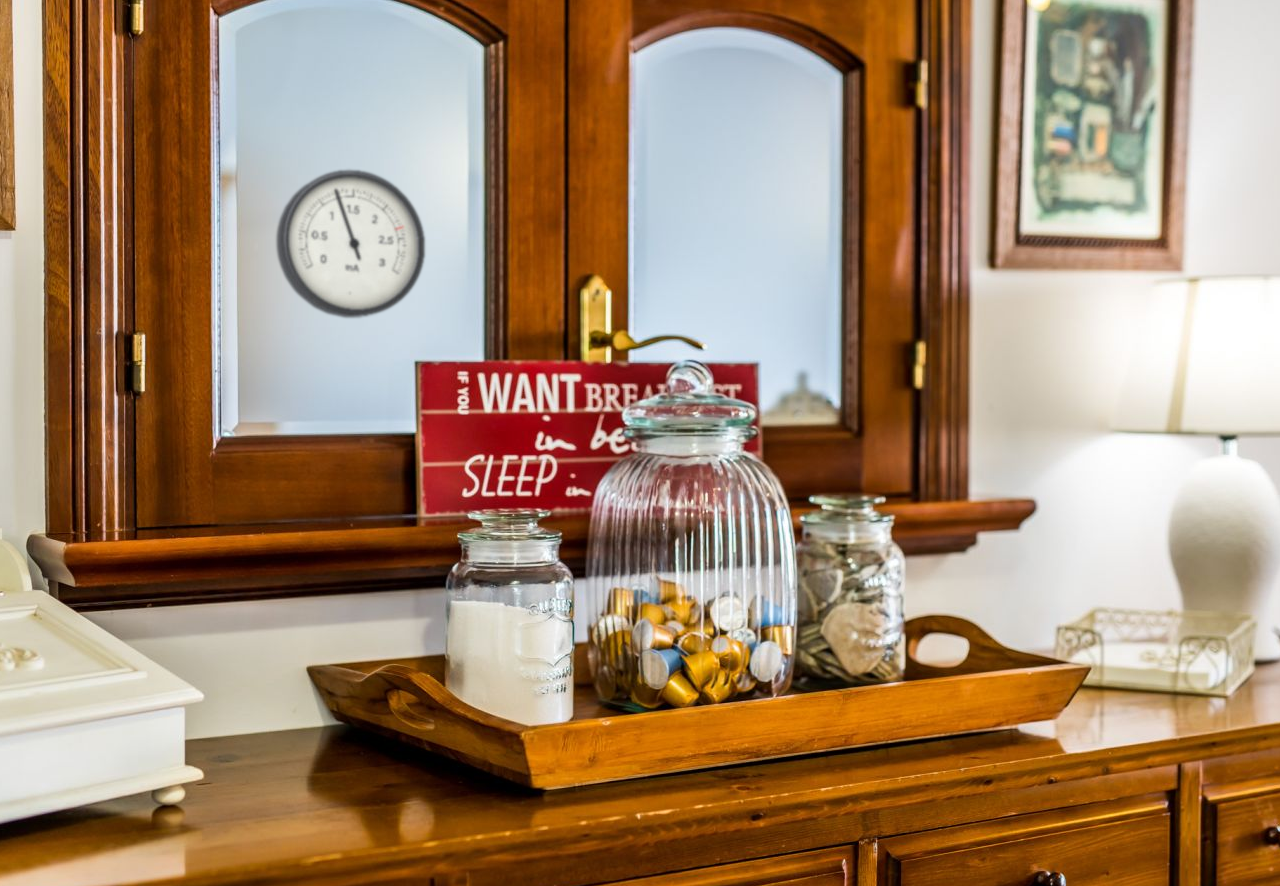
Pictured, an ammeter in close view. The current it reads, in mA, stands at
1.25 mA
